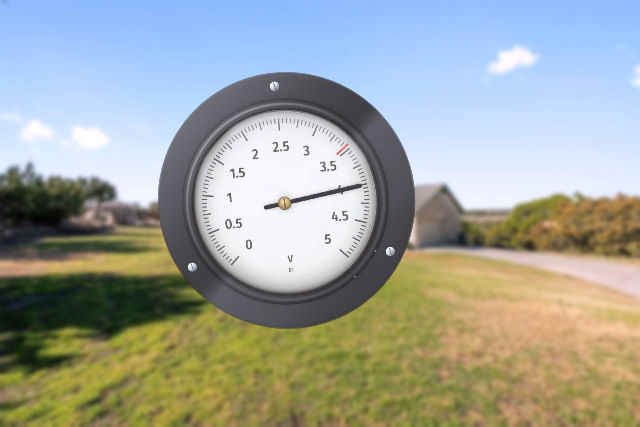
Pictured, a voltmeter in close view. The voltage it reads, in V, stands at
4 V
